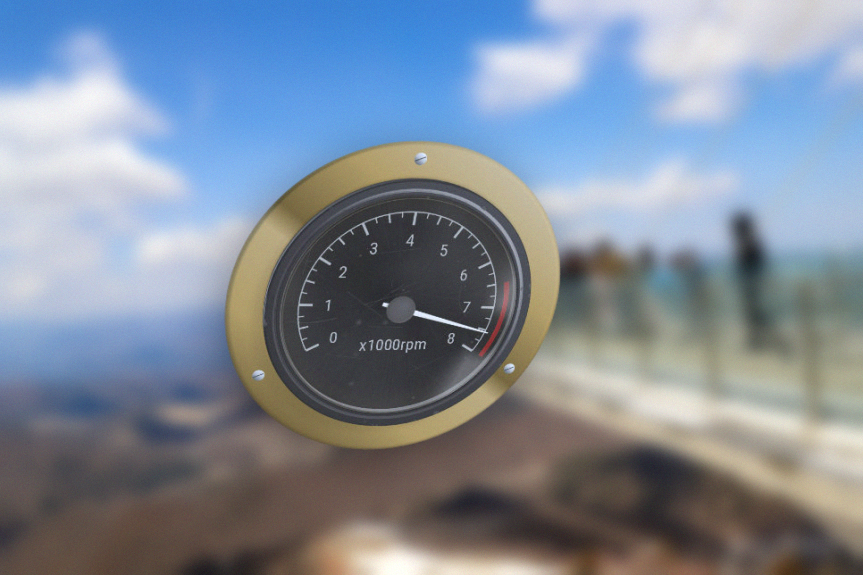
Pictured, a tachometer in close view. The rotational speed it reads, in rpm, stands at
7500 rpm
